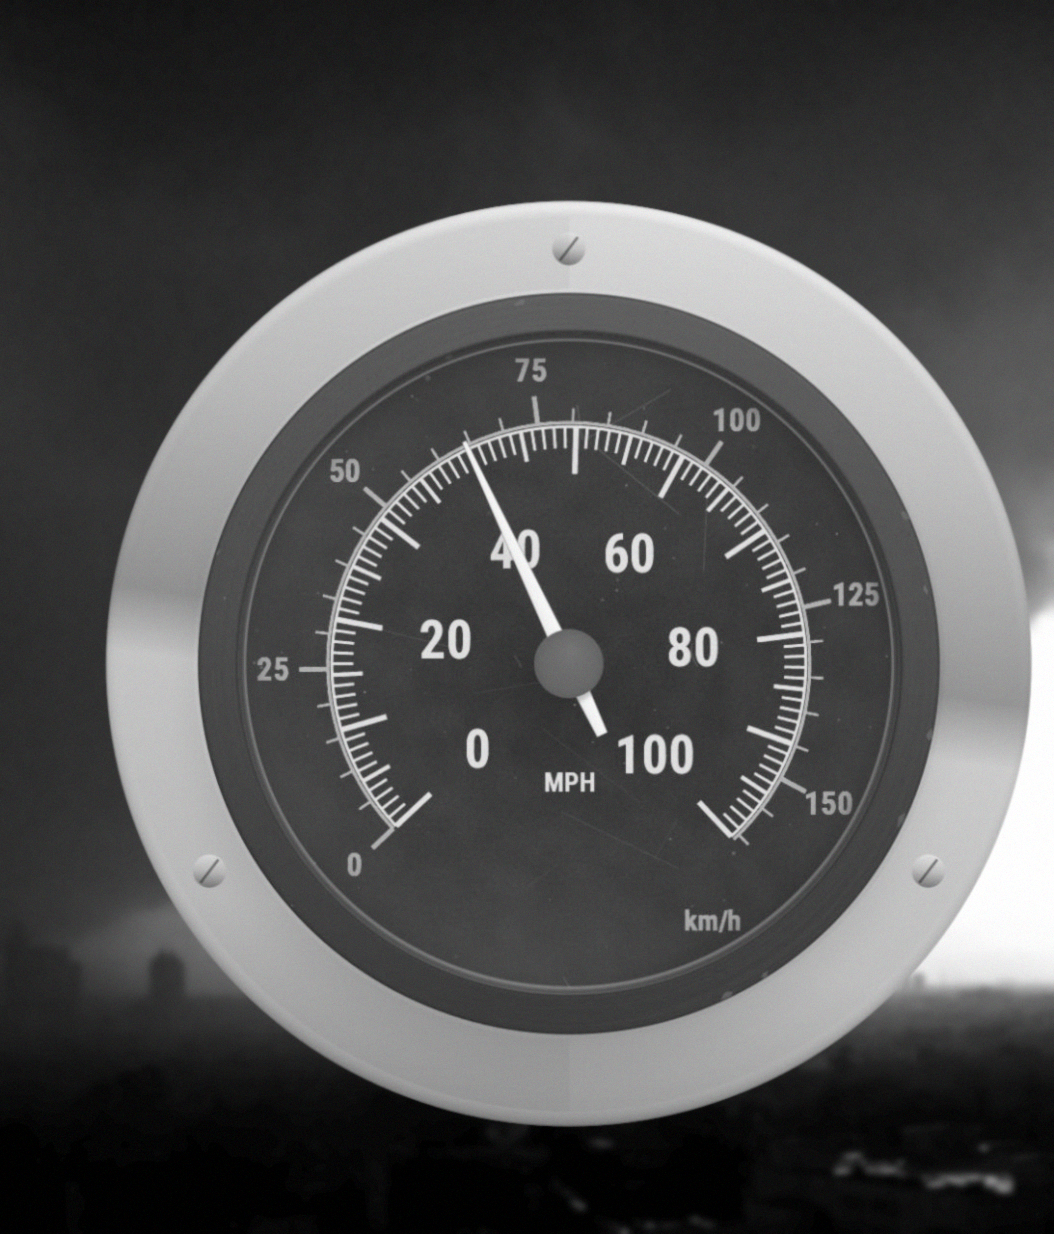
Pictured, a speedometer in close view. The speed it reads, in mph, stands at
40 mph
